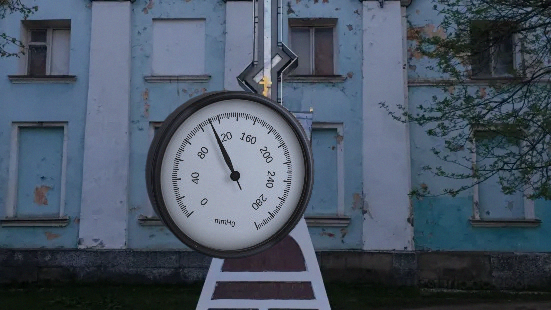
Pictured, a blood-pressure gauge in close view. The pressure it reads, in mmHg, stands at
110 mmHg
